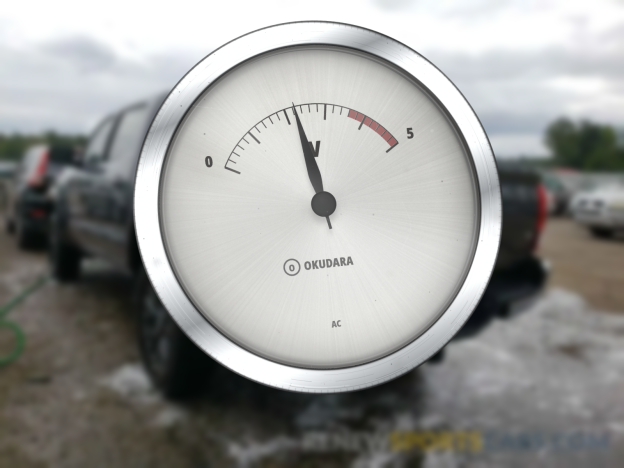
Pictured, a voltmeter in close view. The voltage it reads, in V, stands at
2.2 V
